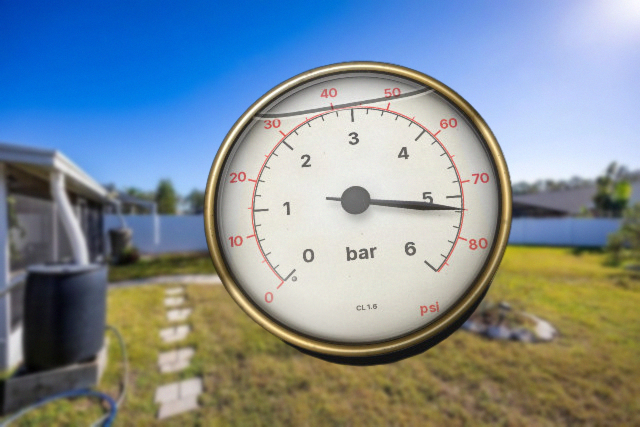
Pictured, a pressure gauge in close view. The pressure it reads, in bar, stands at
5.2 bar
